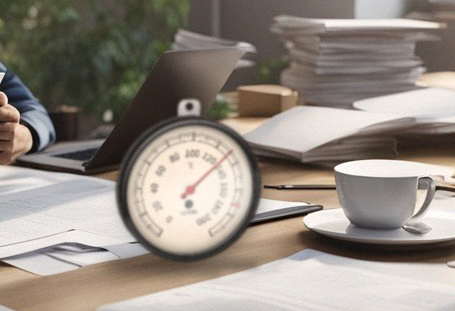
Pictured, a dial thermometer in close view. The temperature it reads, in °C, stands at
130 °C
